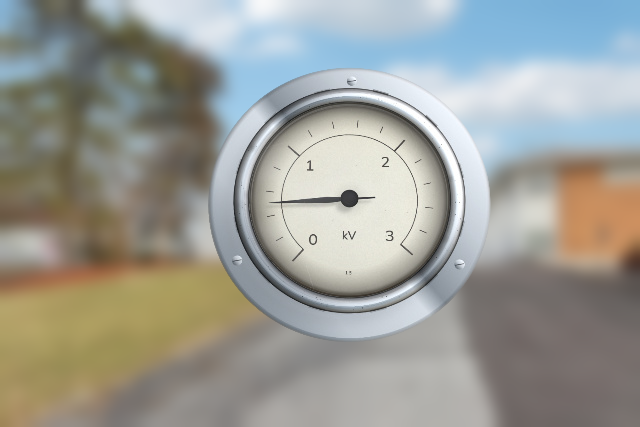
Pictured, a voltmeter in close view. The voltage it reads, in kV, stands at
0.5 kV
